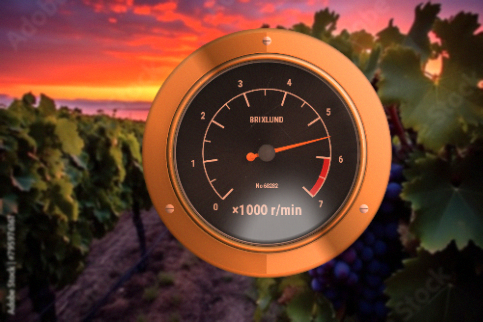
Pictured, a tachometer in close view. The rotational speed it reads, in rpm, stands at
5500 rpm
